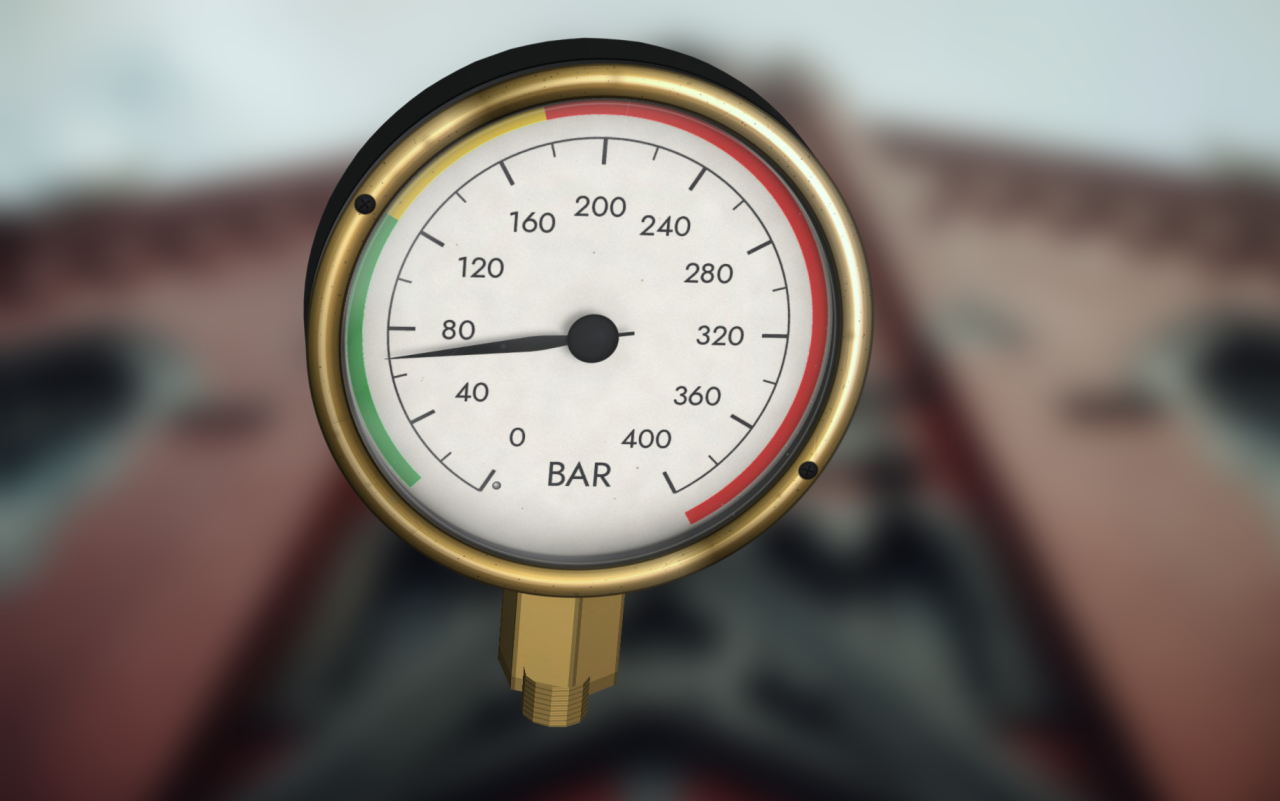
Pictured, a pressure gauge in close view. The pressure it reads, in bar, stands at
70 bar
